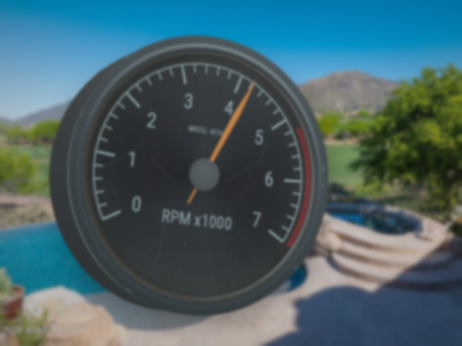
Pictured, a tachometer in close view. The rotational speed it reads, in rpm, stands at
4200 rpm
